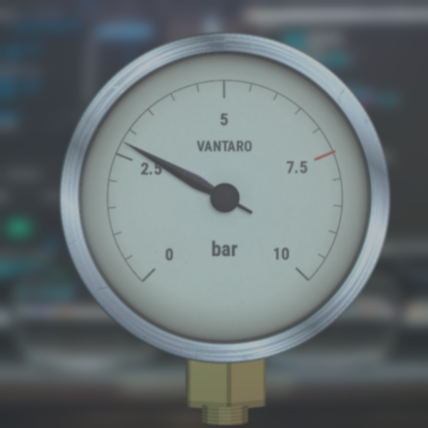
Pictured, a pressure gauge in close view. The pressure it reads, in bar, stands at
2.75 bar
